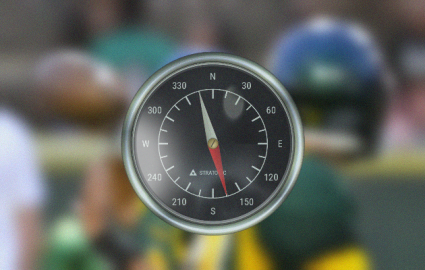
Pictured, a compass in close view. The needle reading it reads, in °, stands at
165 °
